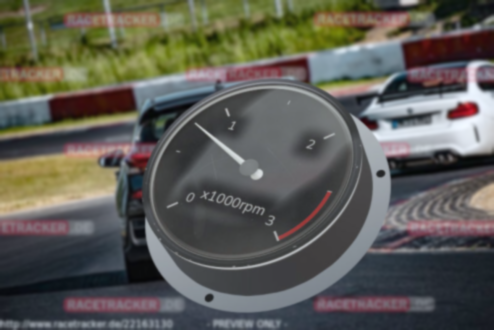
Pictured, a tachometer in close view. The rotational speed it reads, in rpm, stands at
750 rpm
